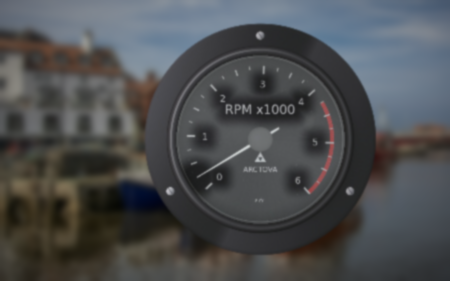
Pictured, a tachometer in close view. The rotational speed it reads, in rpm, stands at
250 rpm
